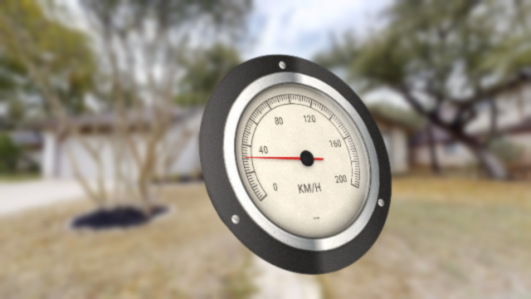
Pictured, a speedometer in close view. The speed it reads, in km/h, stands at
30 km/h
